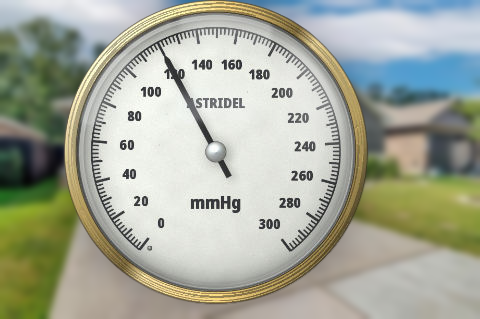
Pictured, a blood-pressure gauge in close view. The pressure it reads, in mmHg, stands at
120 mmHg
